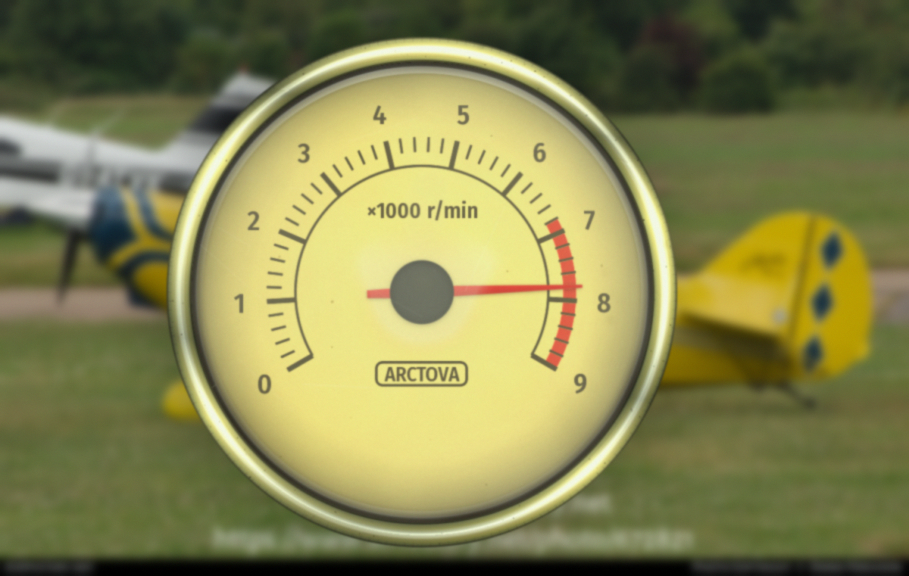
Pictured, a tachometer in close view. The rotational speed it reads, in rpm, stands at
7800 rpm
